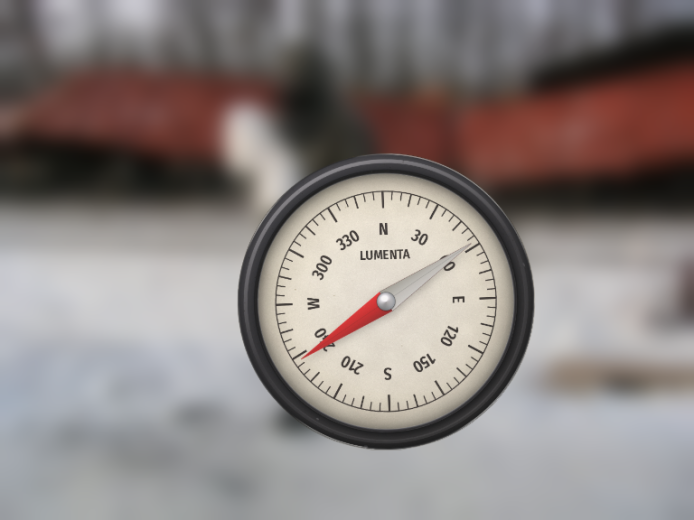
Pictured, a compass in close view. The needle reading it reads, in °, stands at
237.5 °
